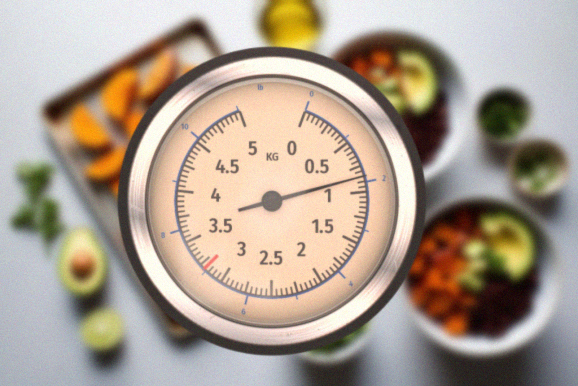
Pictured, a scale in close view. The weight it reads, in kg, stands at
0.85 kg
